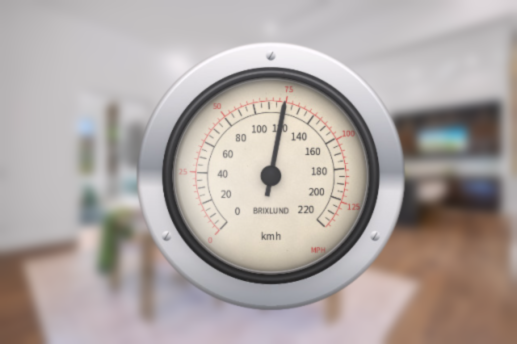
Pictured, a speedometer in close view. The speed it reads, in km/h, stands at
120 km/h
